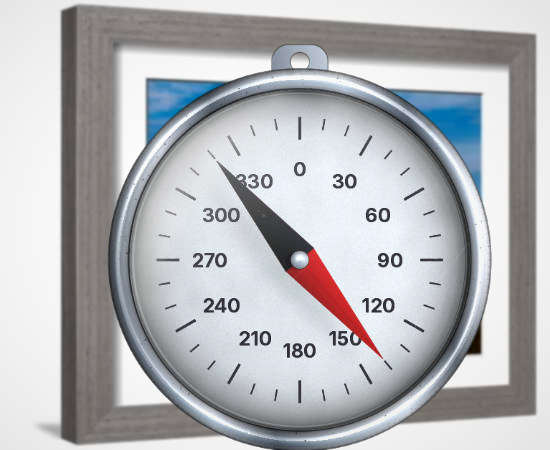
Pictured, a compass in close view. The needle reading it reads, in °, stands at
140 °
